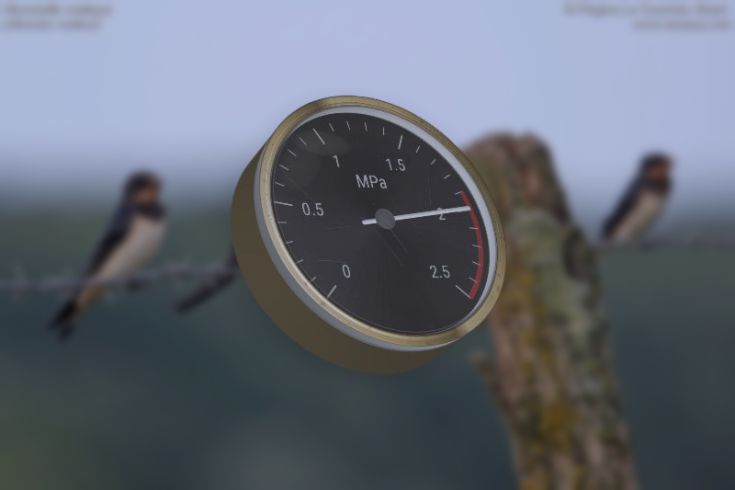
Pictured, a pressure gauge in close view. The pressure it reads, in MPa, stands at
2 MPa
